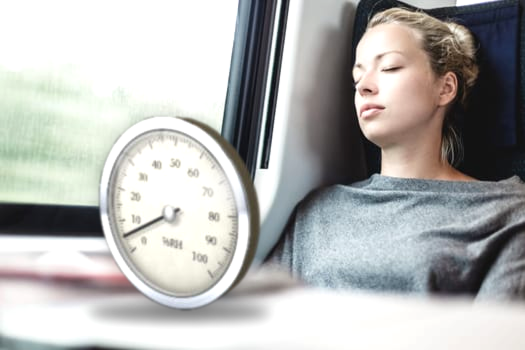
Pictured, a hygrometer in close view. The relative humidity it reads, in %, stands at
5 %
